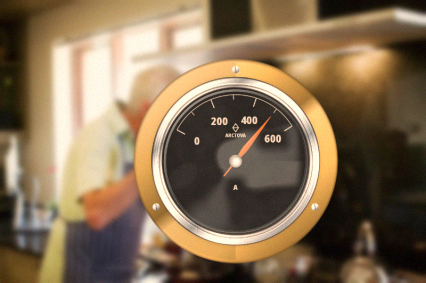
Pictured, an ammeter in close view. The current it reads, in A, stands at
500 A
